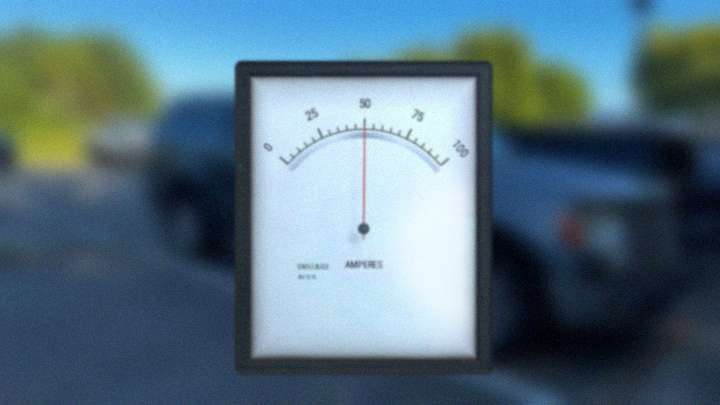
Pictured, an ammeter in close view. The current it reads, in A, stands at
50 A
